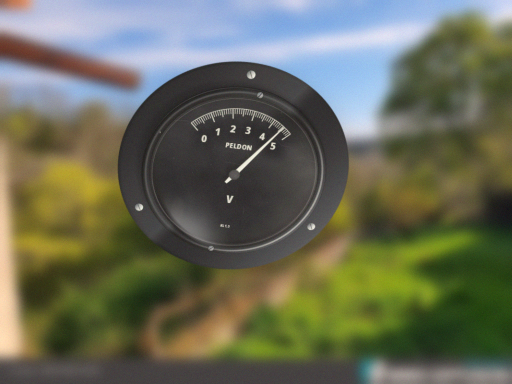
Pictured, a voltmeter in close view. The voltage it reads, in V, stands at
4.5 V
